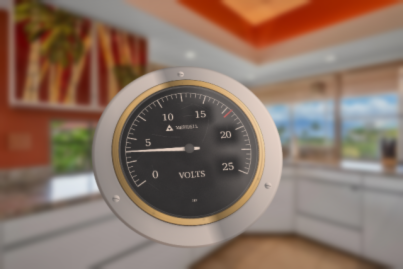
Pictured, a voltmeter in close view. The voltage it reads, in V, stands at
3.5 V
